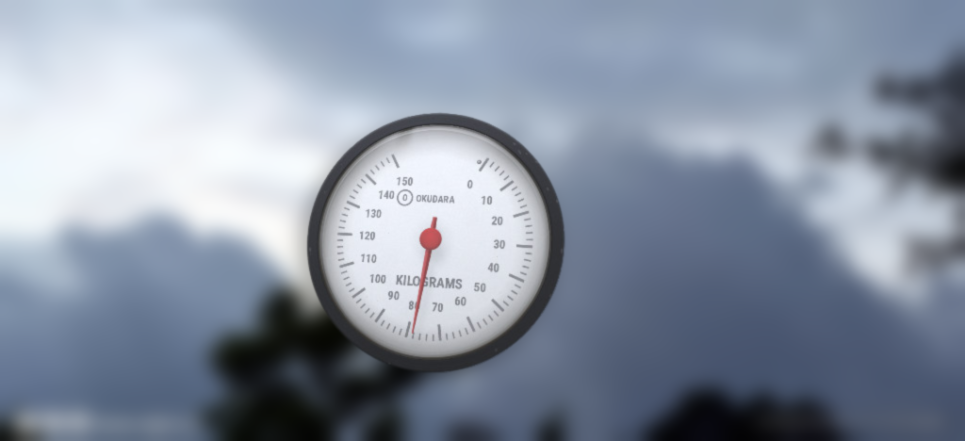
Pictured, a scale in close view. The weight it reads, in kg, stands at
78 kg
